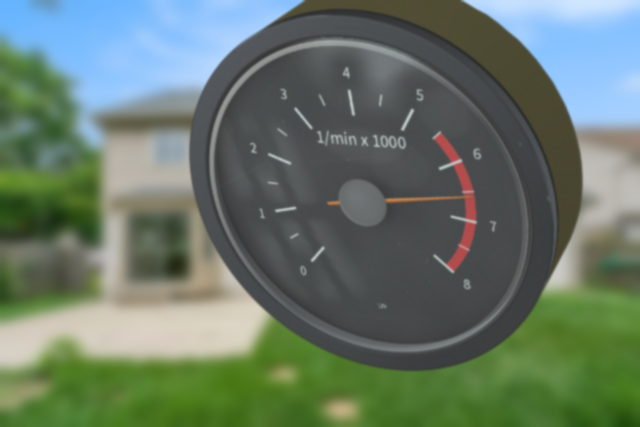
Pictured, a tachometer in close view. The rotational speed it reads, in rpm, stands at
6500 rpm
